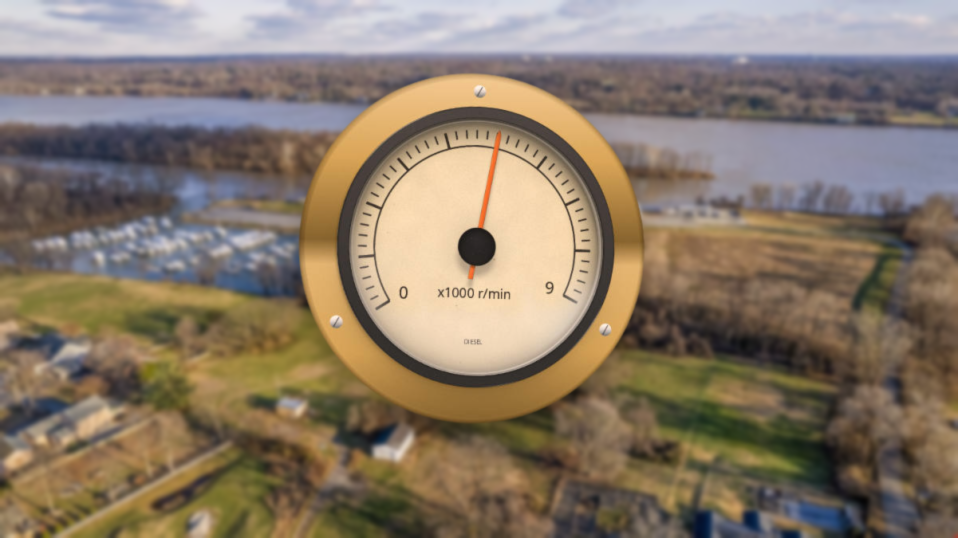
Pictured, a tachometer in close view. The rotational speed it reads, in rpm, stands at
5000 rpm
